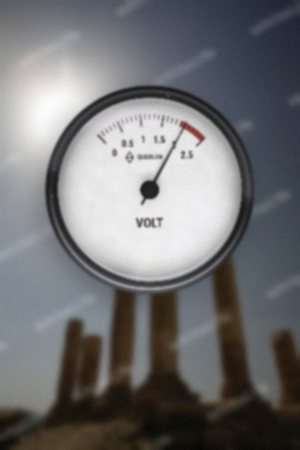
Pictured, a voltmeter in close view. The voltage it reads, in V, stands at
2 V
